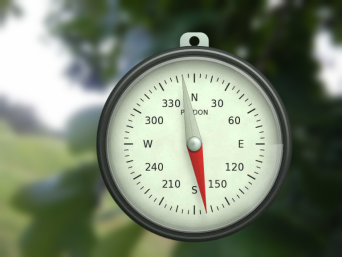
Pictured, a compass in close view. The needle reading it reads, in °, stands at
170 °
